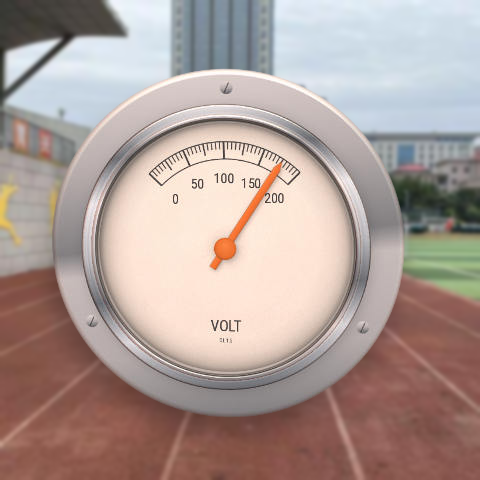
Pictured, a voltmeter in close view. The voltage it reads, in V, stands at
175 V
